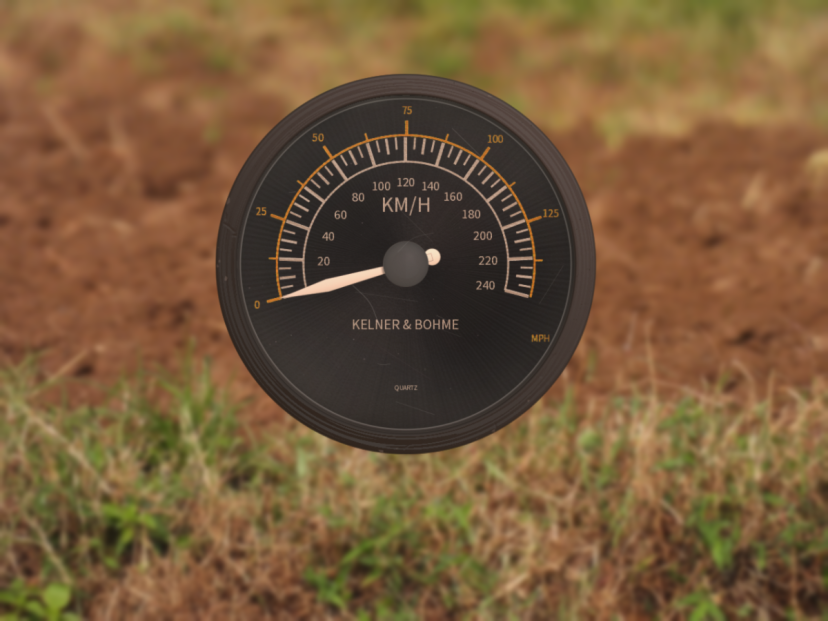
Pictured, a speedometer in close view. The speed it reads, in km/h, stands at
0 km/h
